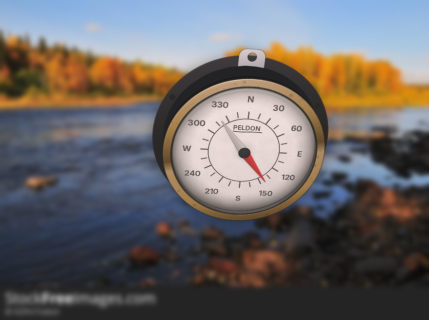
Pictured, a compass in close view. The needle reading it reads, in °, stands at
142.5 °
